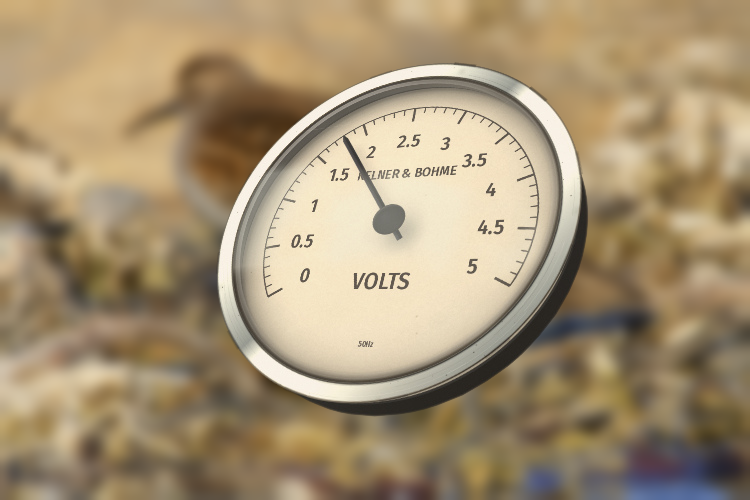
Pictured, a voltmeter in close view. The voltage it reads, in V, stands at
1.8 V
